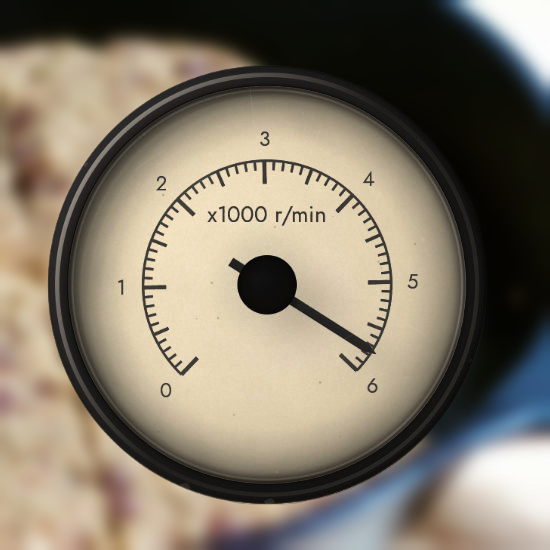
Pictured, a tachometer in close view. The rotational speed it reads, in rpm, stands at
5750 rpm
